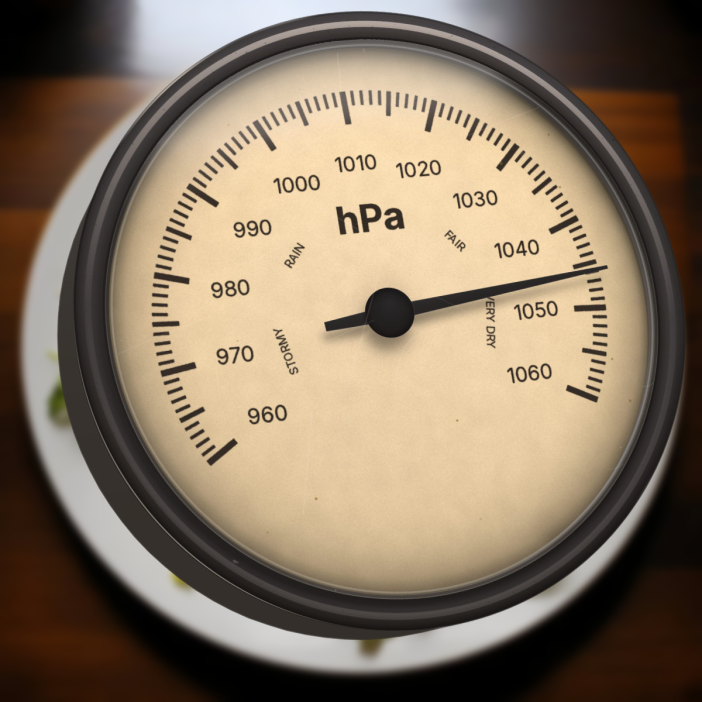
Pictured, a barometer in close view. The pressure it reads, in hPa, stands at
1046 hPa
